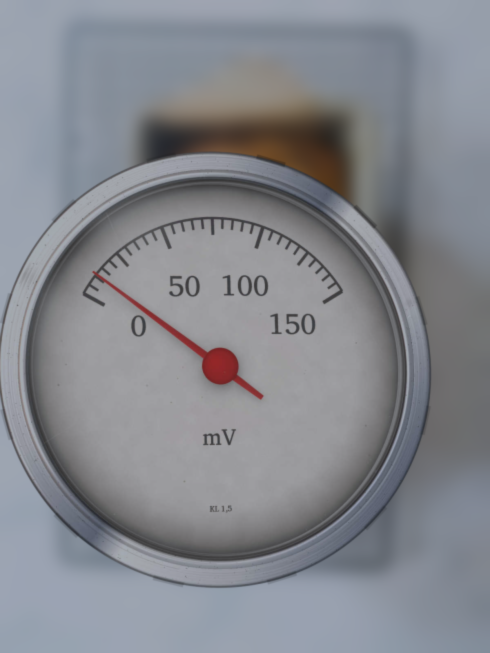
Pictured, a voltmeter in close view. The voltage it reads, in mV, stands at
10 mV
